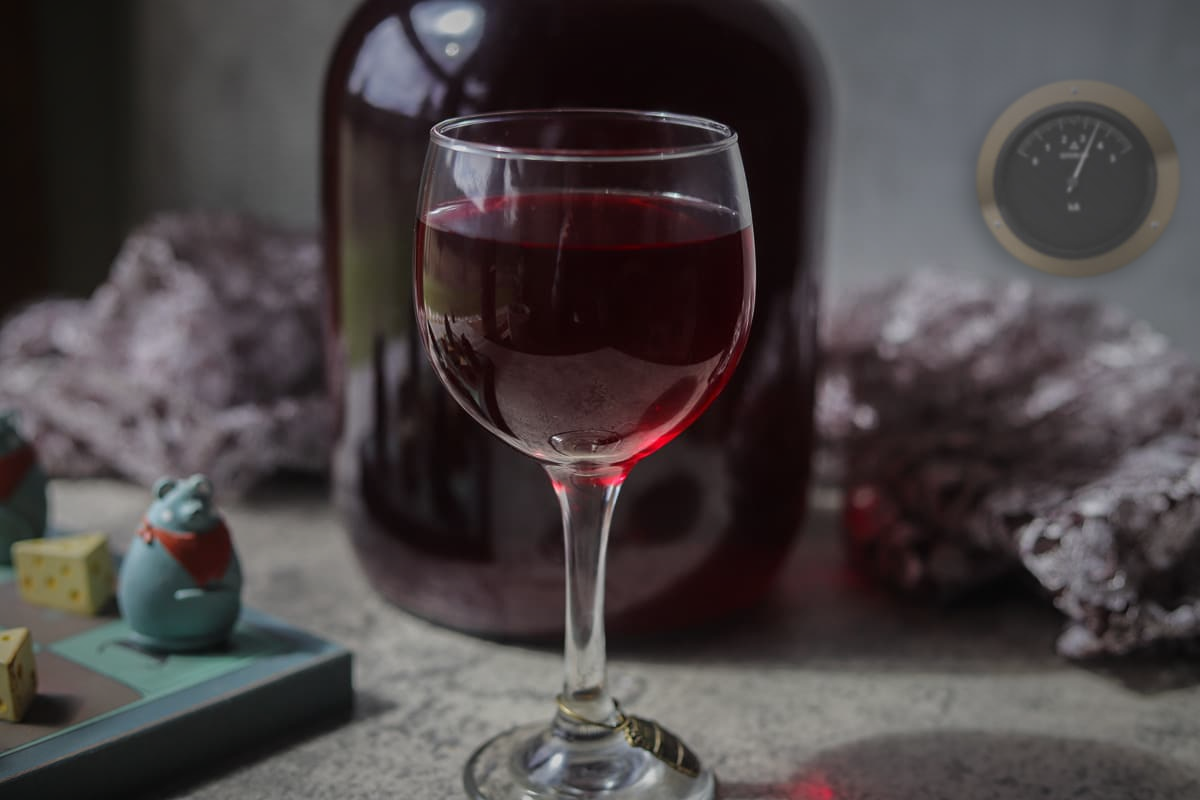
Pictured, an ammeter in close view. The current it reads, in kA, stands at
3.5 kA
